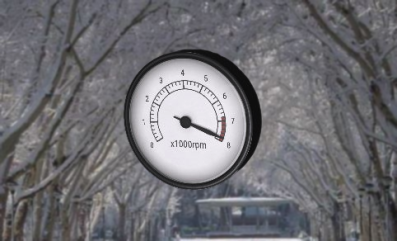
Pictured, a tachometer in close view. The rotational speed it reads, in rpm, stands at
7800 rpm
